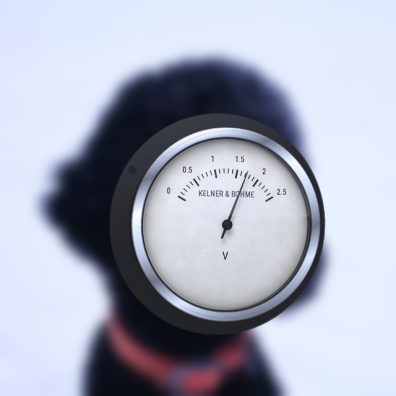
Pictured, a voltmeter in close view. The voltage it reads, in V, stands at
1.7 V
